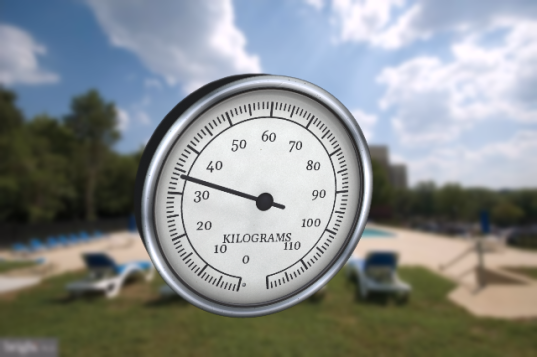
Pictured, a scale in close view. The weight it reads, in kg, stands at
34 kg
